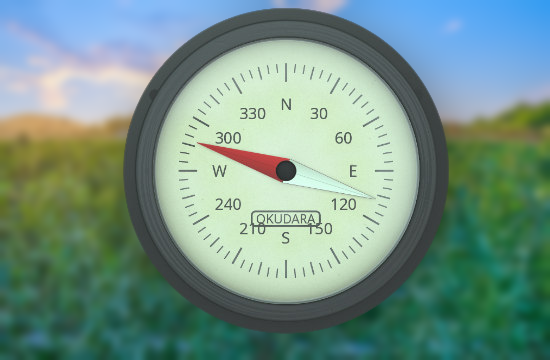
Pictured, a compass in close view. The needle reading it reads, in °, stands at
287.5 °
